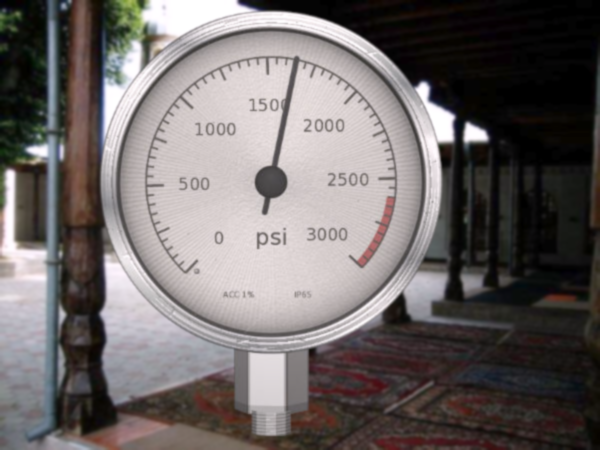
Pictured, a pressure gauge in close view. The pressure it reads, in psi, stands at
1650 psi
